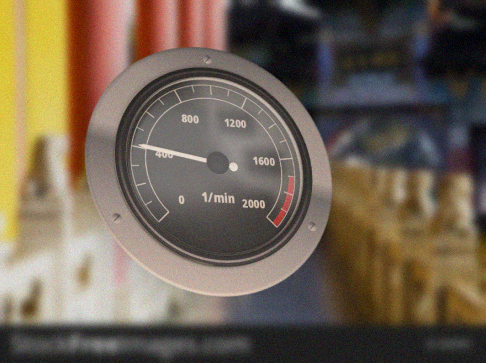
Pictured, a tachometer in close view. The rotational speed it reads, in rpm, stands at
400 rpm
